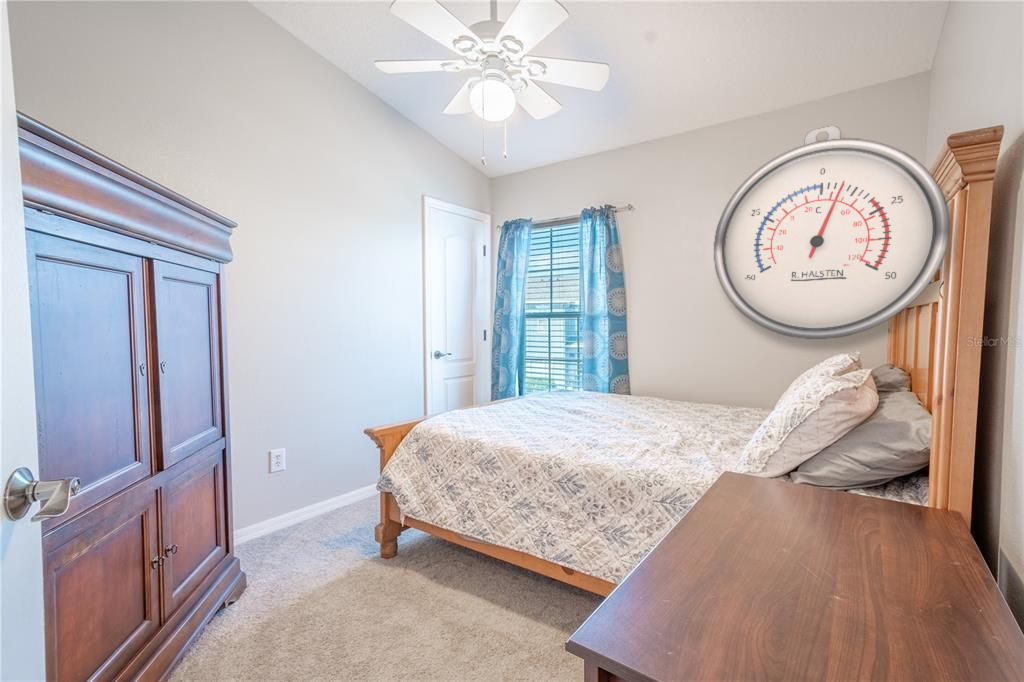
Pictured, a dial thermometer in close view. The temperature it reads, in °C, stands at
7.5 °C
